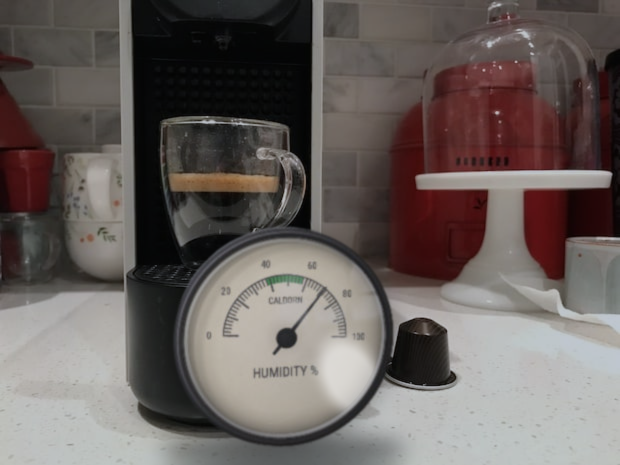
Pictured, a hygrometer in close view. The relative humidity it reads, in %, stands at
70 %
